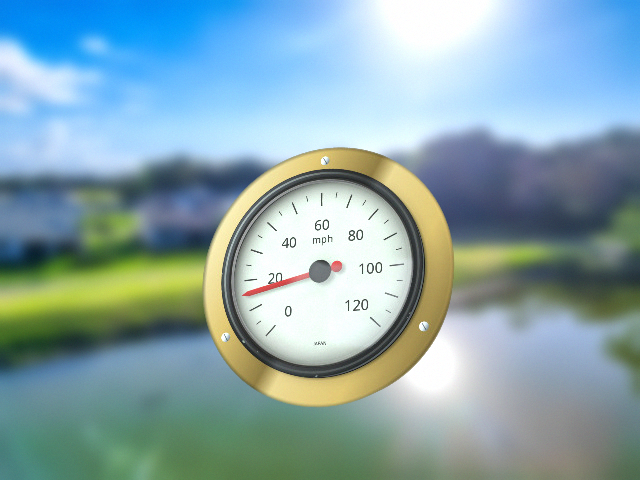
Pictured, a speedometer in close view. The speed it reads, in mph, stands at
15 mph
